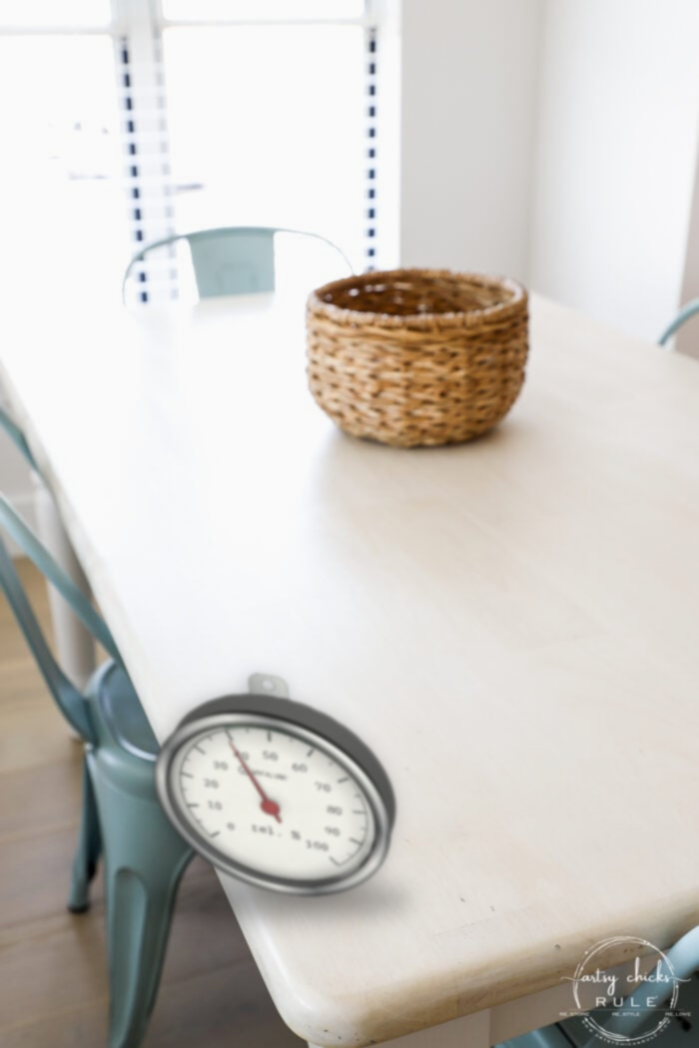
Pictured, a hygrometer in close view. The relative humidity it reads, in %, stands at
40 %
